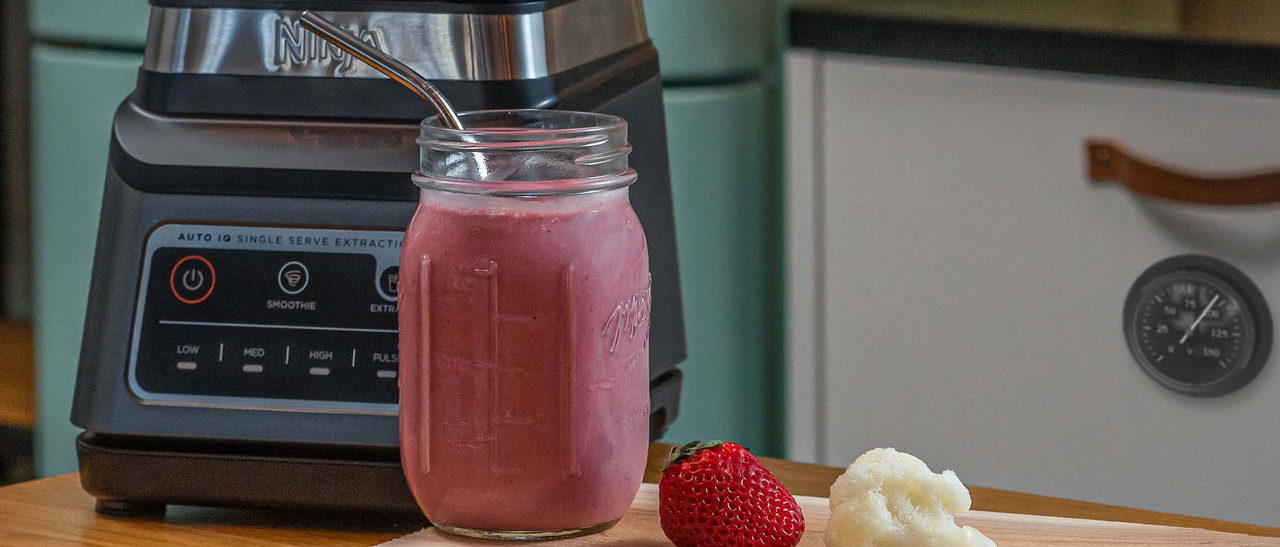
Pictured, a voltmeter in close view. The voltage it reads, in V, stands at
95 V
